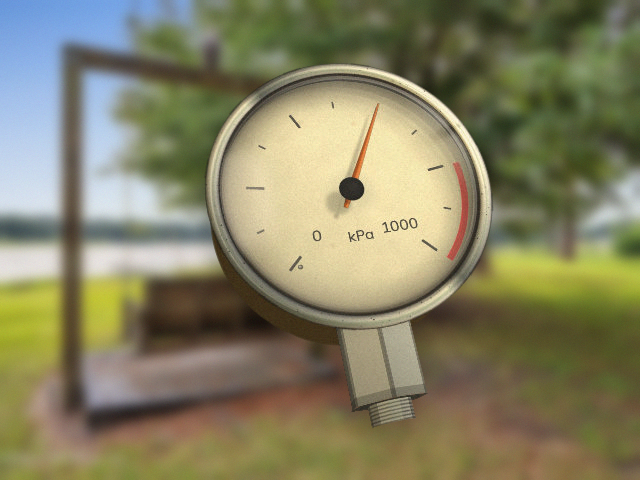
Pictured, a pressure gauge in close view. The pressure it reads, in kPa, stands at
600 kPa
